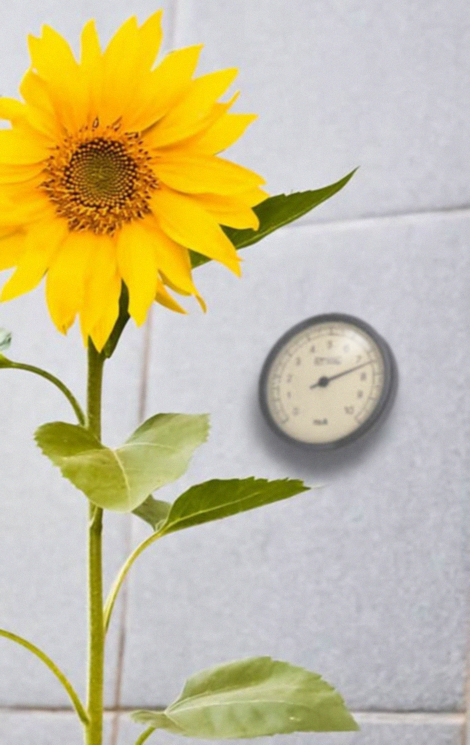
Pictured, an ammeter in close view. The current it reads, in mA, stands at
7.5 mA
